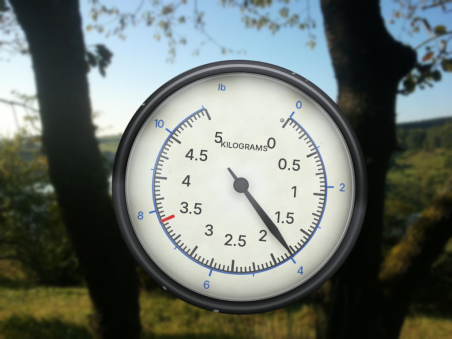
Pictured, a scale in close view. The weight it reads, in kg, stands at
1.8 kg
